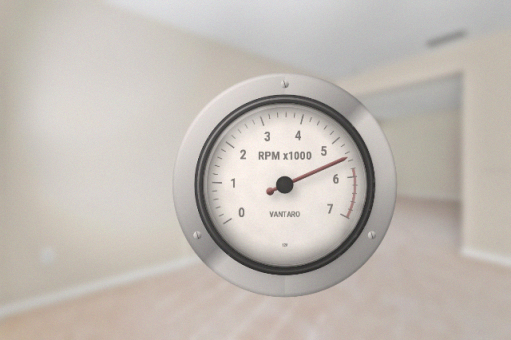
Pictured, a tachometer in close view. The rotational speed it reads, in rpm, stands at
5500 rpm
